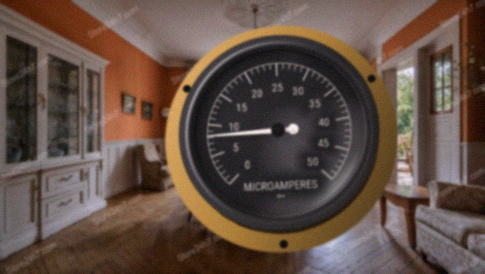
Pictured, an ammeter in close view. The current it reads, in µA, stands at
8 µA
